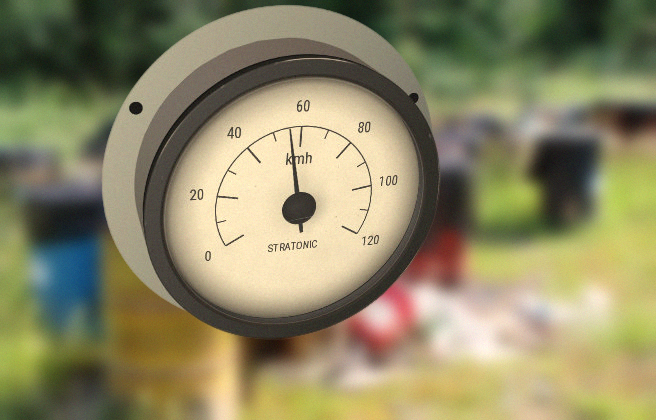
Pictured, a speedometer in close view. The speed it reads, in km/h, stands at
55 km/h
